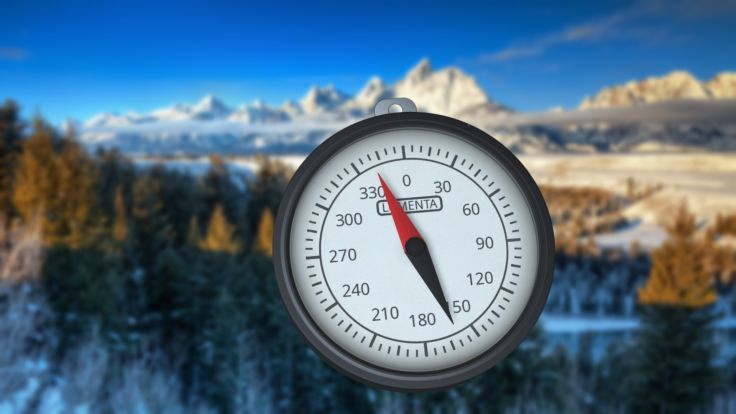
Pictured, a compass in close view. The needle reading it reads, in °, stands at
340 °
